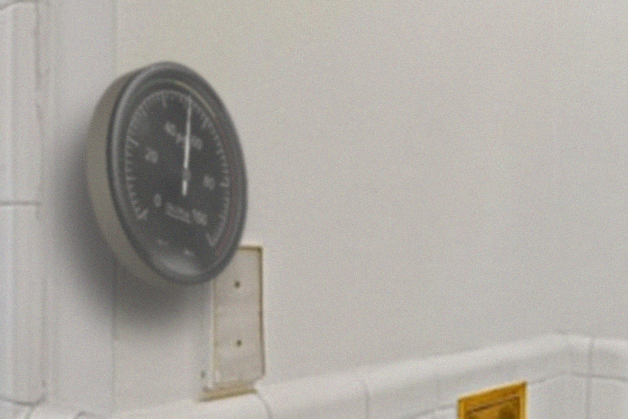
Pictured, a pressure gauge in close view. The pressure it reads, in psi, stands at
50 psi
